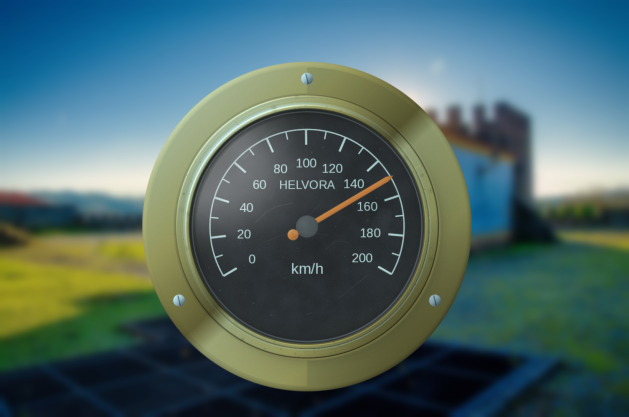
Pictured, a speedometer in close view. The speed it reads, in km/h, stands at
150 km/h
